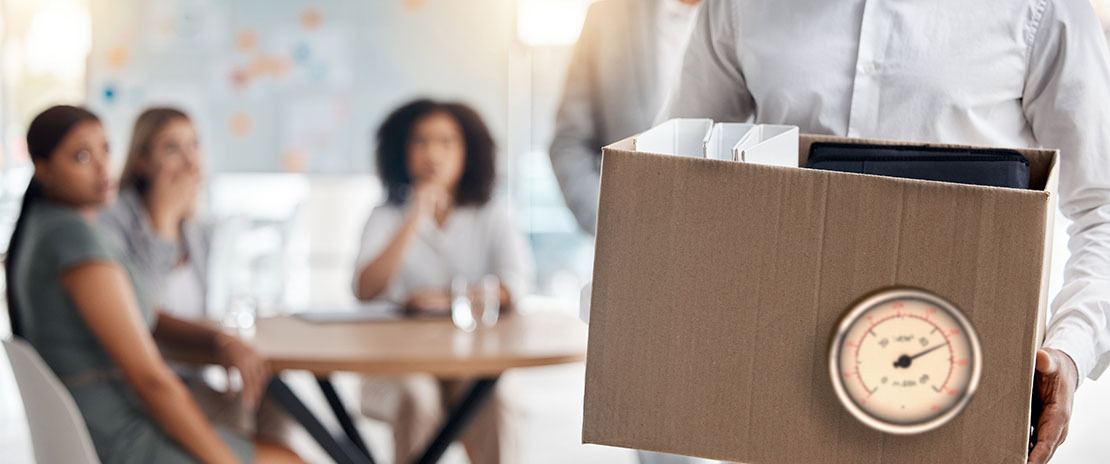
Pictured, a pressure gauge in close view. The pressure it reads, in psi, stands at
45 psi
